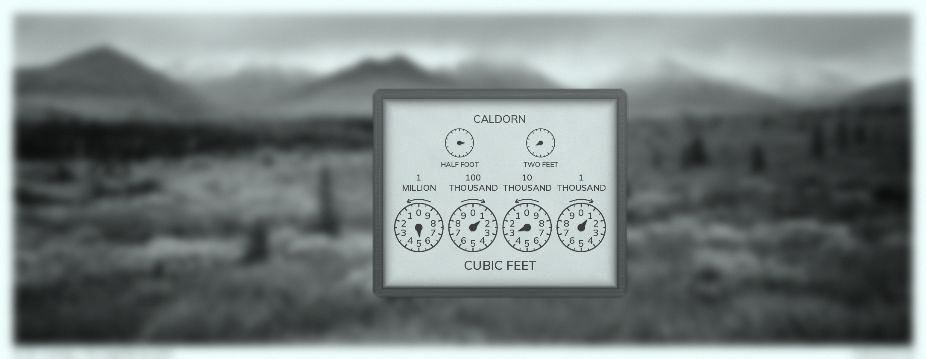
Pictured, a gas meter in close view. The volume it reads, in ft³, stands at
513100 ft³
